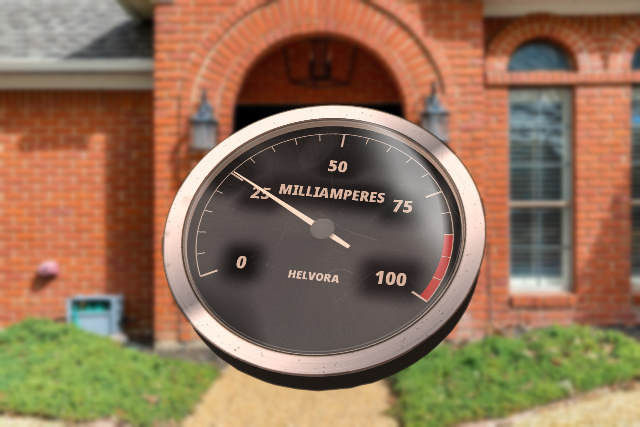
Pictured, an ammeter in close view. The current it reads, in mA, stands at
25 mA
